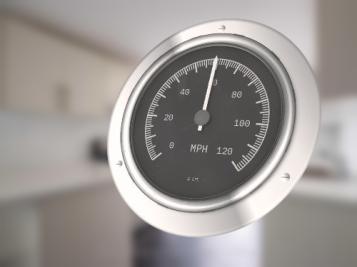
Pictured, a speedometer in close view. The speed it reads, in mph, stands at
60 mph
